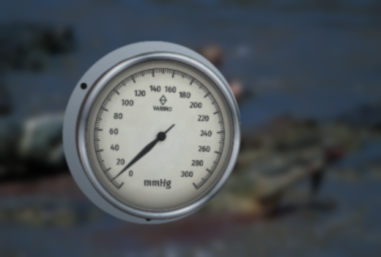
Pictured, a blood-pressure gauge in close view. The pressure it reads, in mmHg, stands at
10 mmHg
